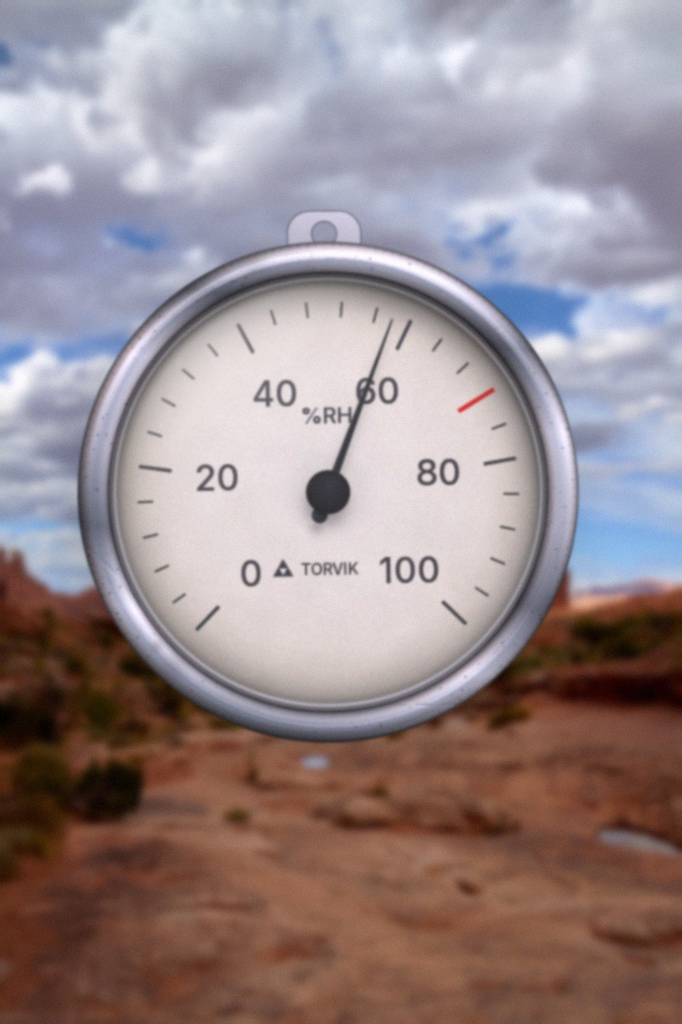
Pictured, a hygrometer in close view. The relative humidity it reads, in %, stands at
58 %
